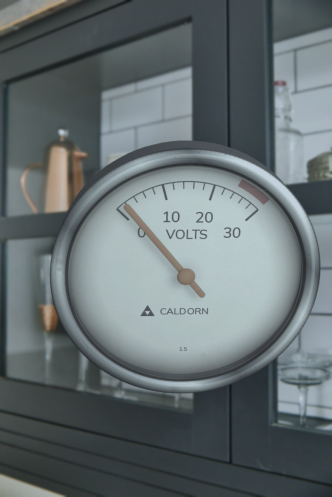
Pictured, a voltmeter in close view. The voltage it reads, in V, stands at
2 V
